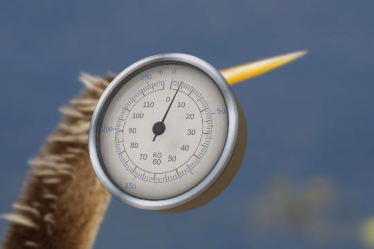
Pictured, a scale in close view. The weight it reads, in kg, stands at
5 kg
